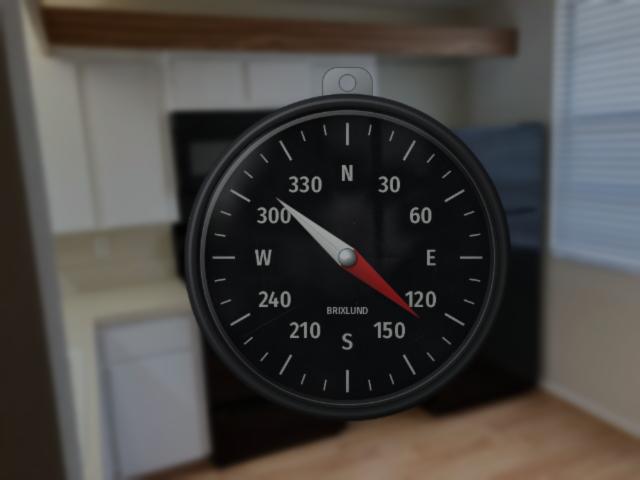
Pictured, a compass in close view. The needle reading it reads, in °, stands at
130 °
